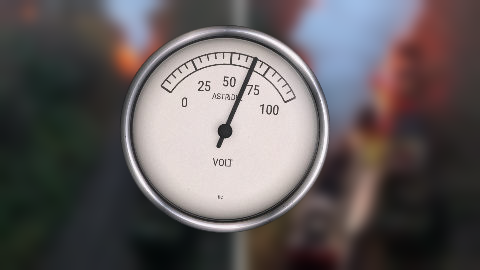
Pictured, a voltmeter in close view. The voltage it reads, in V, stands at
65 V
